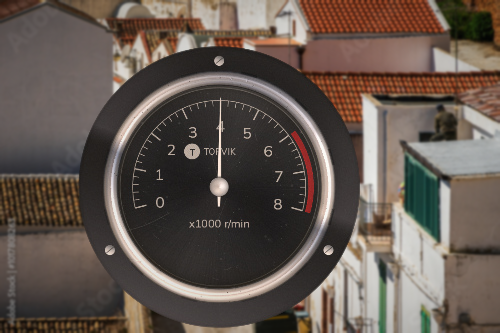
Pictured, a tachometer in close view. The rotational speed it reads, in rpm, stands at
4000 rpm
